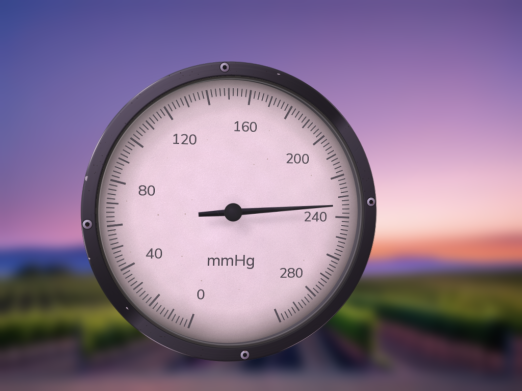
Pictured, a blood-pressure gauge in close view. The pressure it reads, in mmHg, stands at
234 mmHg
